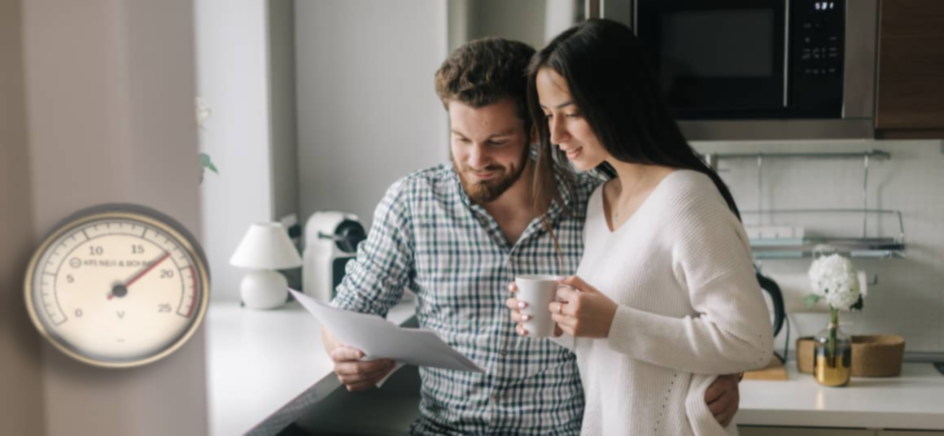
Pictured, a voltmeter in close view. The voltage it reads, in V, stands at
18 V
